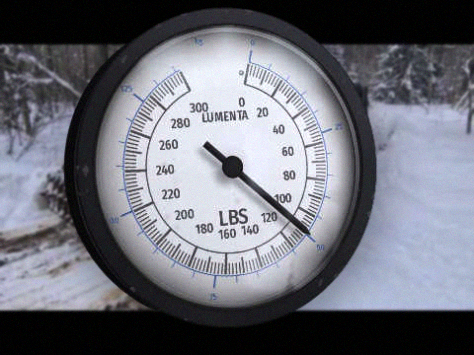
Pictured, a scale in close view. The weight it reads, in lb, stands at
110 lb
